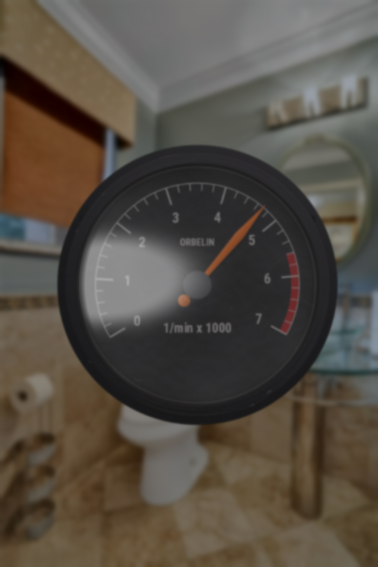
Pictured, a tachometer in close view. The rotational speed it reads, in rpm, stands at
4700 rpm
